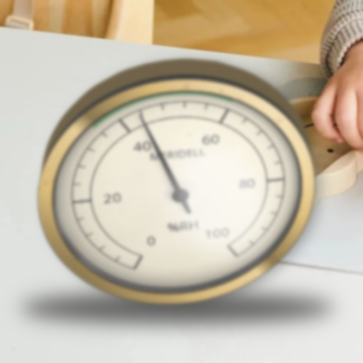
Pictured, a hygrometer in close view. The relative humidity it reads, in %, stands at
44 %
